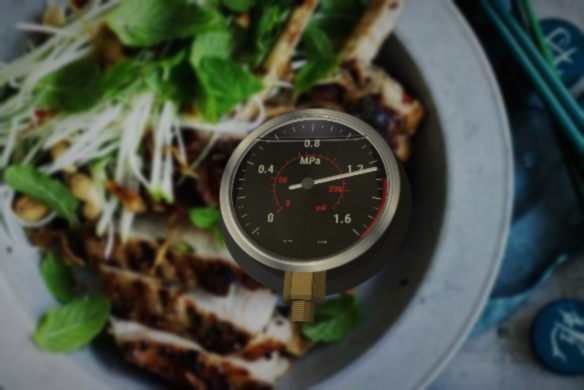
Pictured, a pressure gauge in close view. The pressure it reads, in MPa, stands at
1.25 MPa
